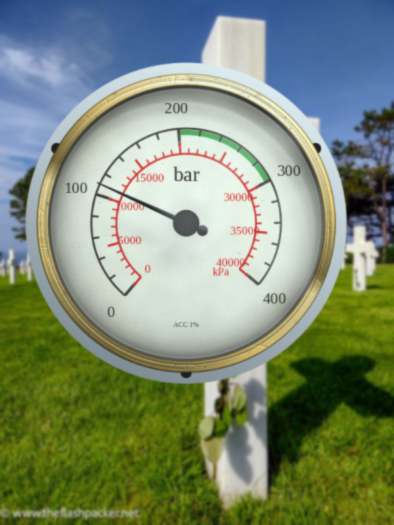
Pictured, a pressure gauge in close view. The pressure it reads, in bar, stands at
110 bar
